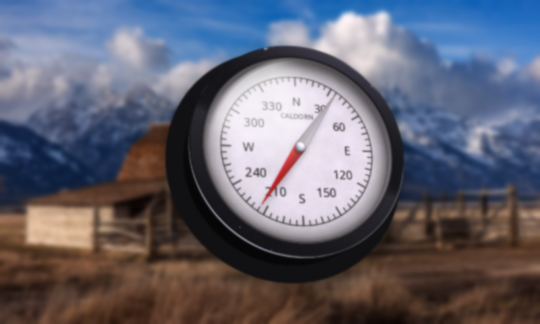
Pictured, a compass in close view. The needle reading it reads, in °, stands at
215 °
